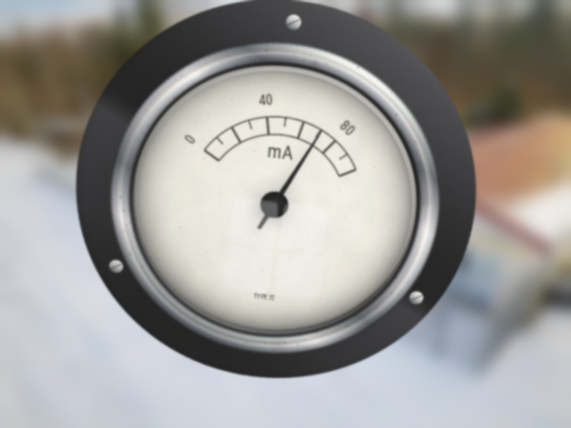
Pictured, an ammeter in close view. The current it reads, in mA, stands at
70 mA
